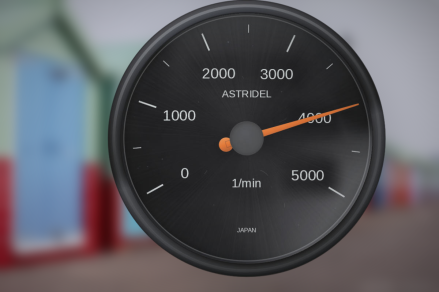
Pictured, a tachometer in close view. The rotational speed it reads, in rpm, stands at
4000 rpm
